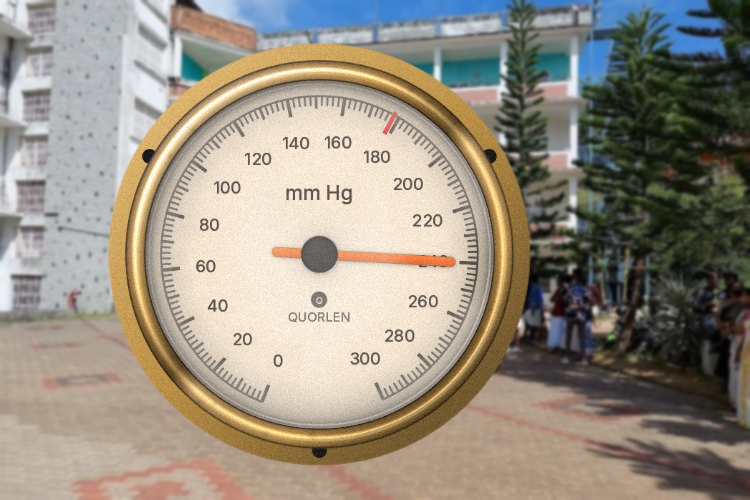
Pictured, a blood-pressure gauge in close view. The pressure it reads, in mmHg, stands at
240 mmHg
